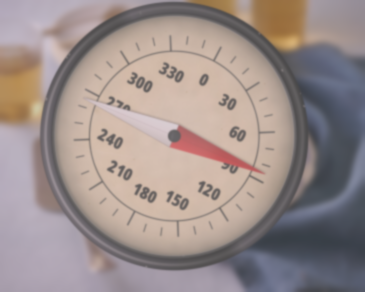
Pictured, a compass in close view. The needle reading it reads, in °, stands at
85 °
